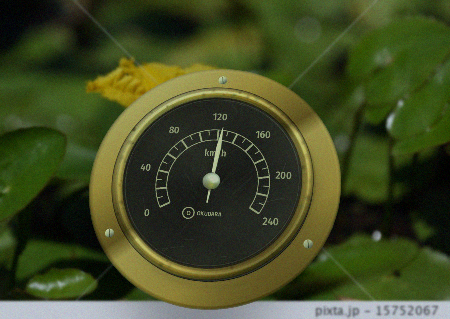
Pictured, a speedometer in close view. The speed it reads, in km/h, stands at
125 km/h
